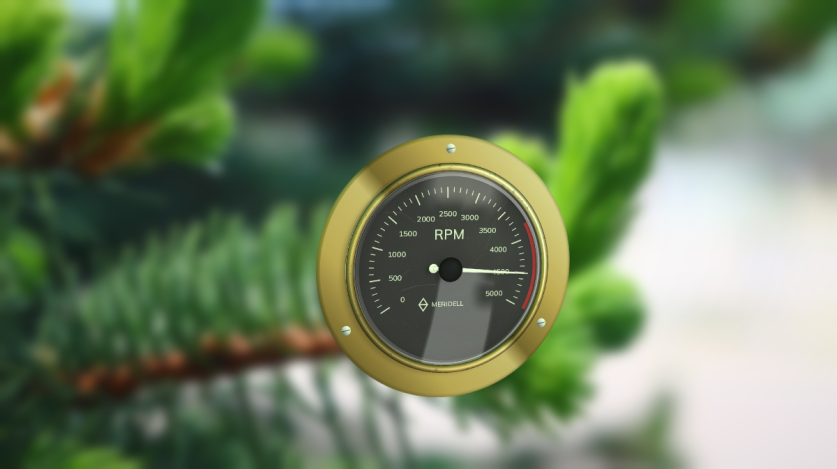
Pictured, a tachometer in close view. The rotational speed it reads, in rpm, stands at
4500 rpm
